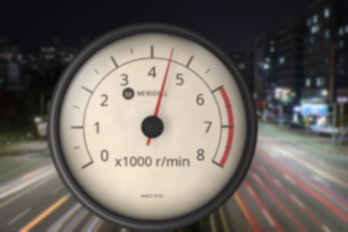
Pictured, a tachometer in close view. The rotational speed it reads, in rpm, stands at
4500 rpm
